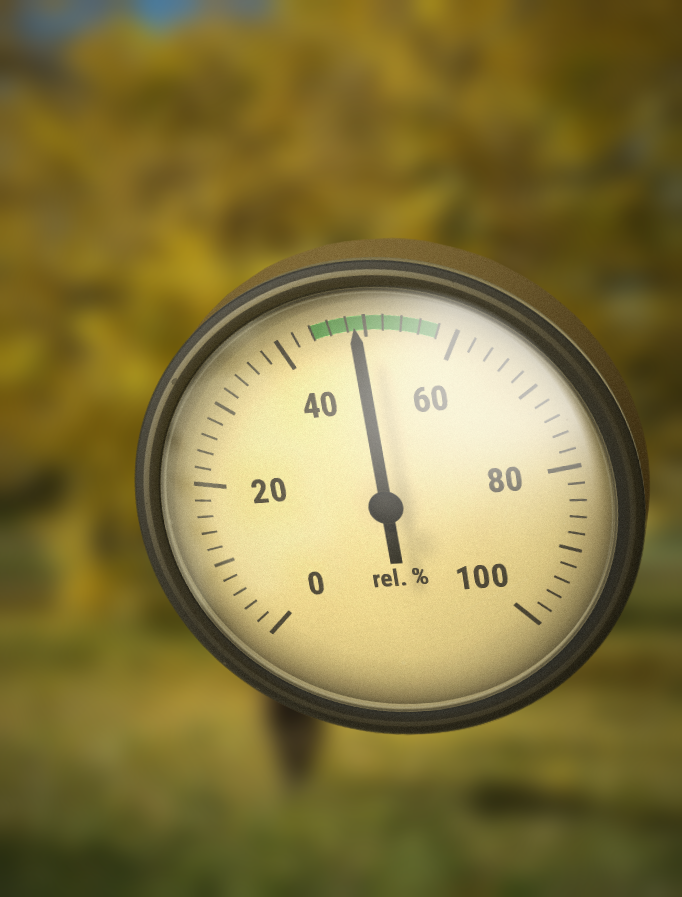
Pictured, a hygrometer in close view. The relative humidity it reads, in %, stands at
49 %
